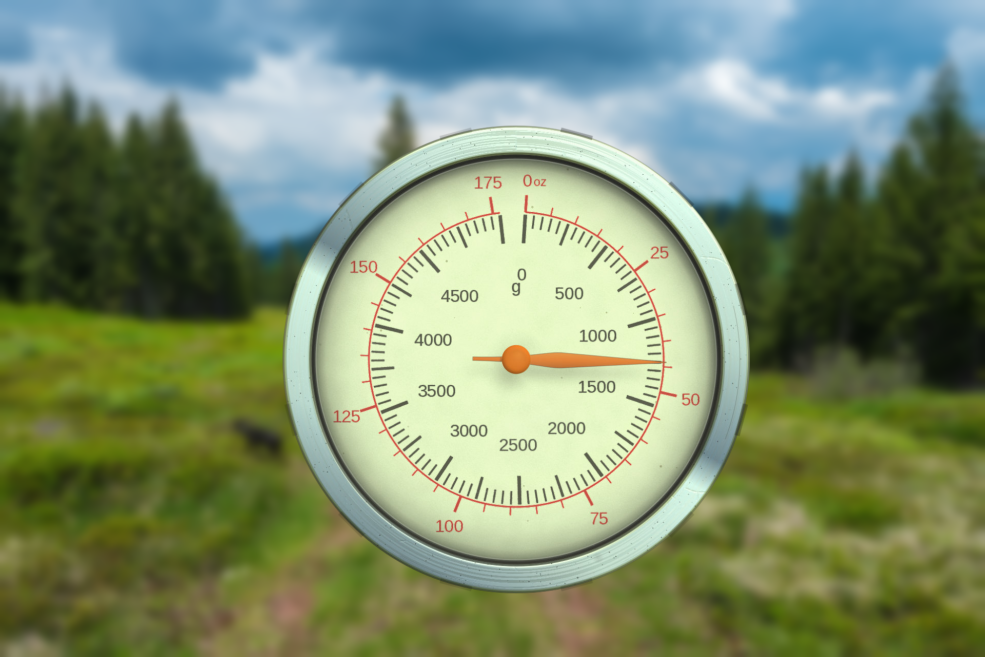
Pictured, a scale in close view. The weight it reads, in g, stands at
1250 g
